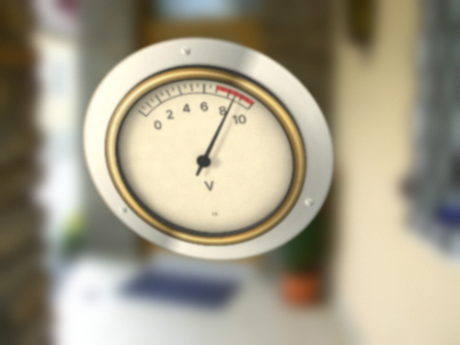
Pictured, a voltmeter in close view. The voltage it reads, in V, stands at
8.5 V
